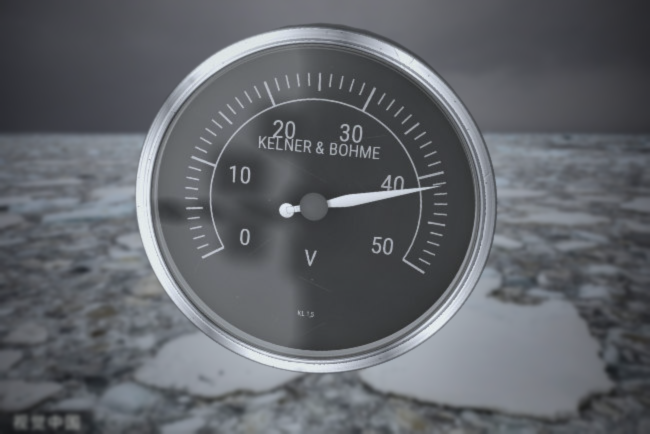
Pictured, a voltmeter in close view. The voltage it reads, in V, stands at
41 V
